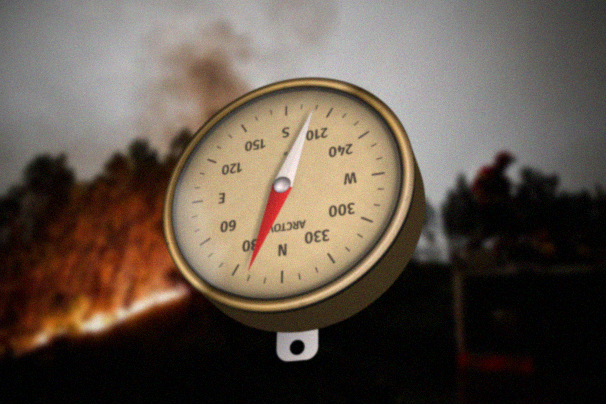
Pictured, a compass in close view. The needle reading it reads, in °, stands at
20 °
